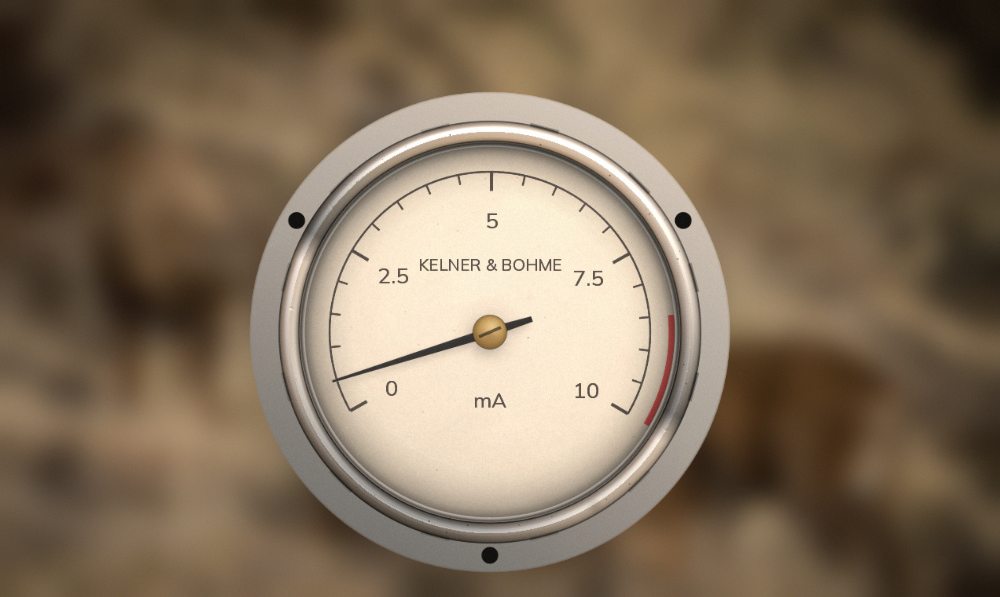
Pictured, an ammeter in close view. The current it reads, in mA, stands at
0.5 mA
